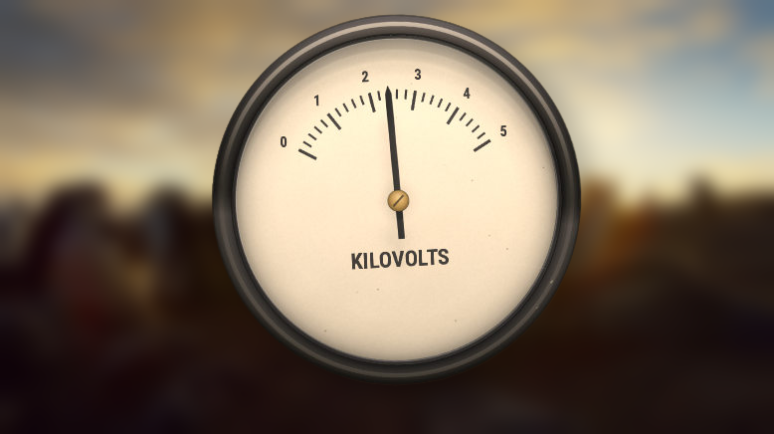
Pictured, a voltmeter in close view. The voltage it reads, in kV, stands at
2.4 kV
